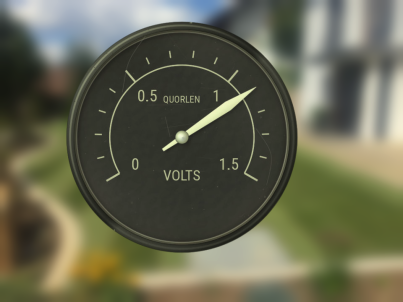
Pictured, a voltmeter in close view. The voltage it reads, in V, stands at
1.1 V
